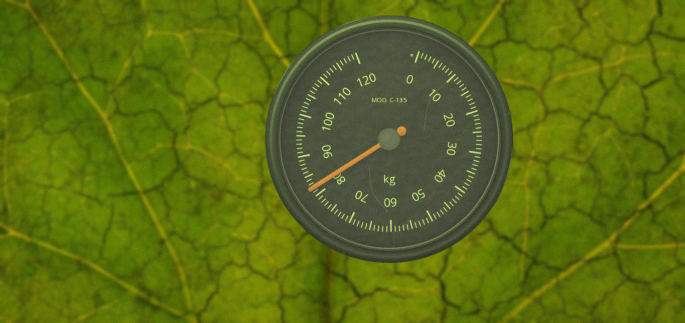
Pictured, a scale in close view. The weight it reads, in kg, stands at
82 kg
